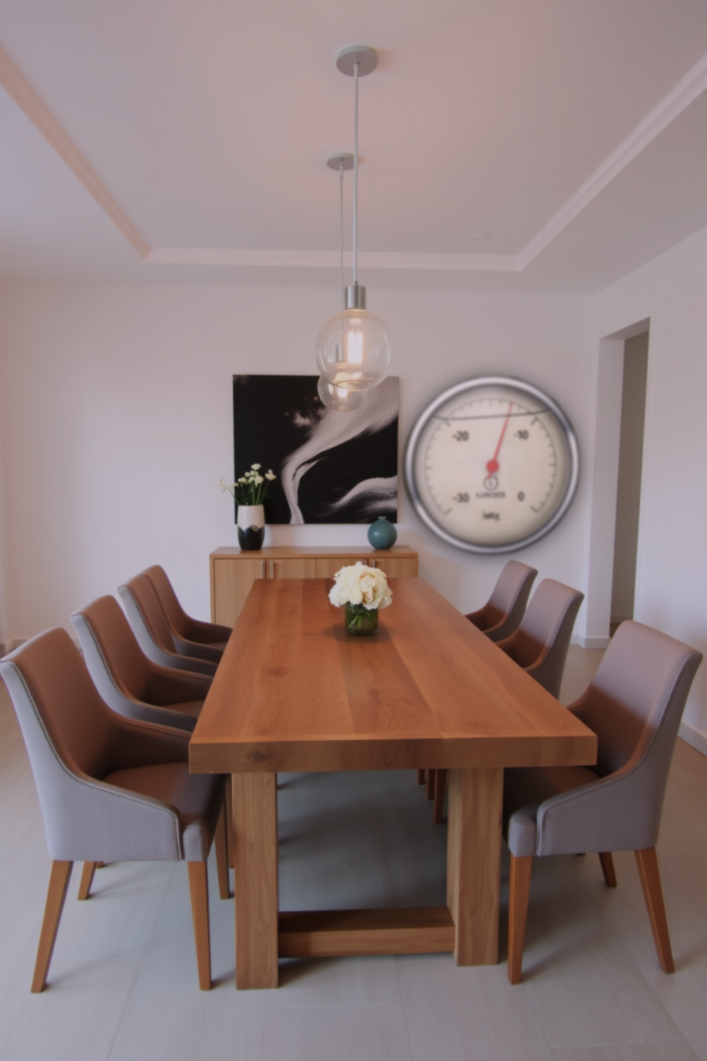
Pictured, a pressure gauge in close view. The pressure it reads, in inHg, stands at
-13 inHg
